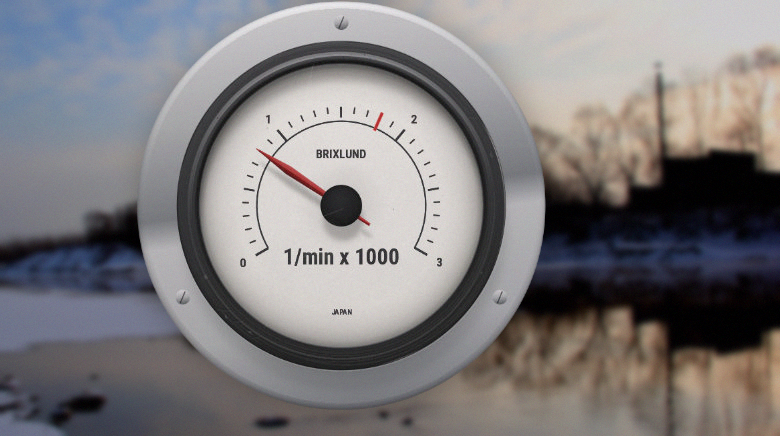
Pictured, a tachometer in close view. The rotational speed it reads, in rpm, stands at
800 rpm
